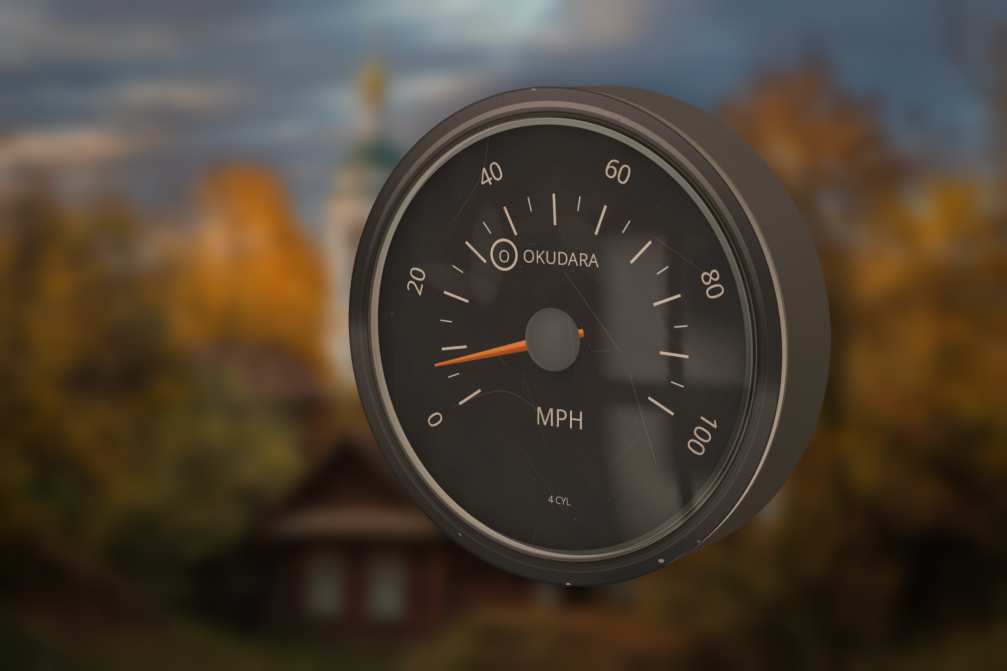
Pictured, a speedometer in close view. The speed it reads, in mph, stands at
7.5 mph
